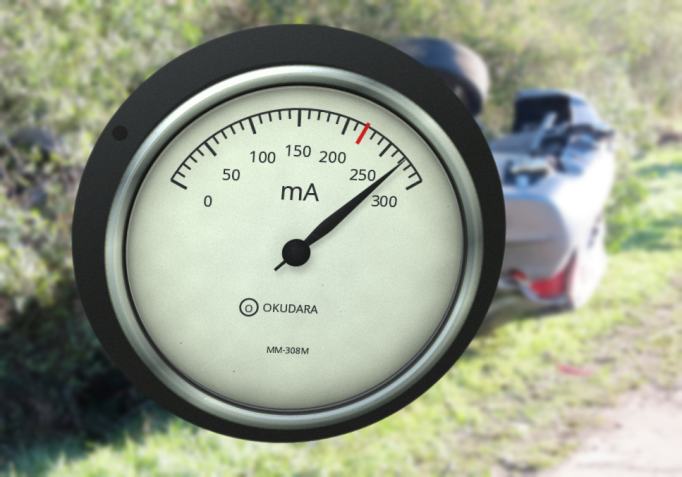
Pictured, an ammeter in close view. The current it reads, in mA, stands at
270 mA
